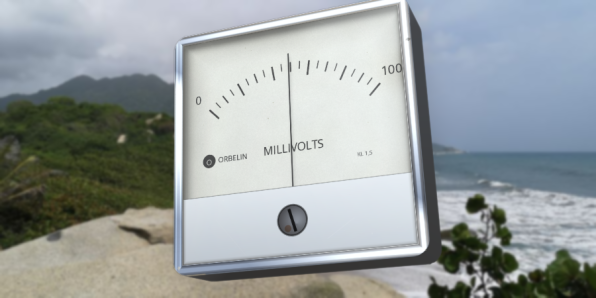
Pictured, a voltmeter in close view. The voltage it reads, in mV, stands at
50 mV
